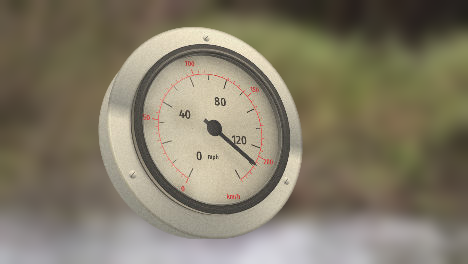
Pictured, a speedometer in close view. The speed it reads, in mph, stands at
130 mph
